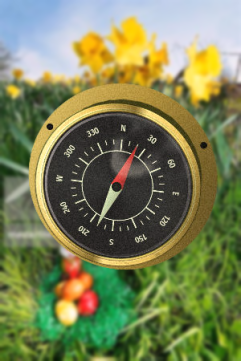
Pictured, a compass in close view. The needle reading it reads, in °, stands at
20 °
